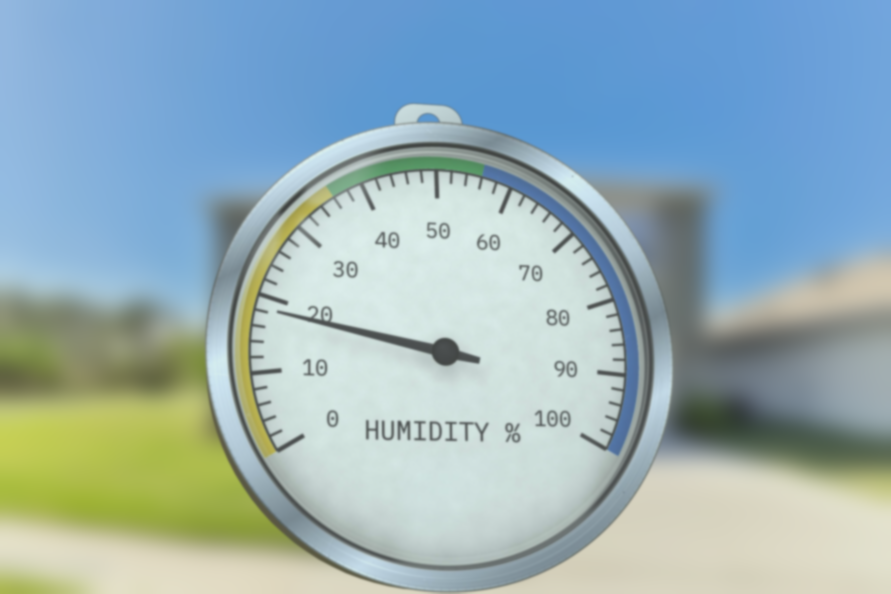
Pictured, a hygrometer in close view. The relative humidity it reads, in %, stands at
18 %
